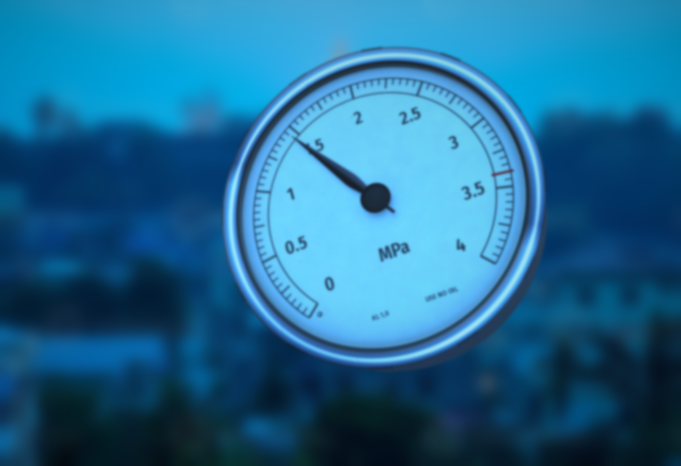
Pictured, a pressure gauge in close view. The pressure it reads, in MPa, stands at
1.45 MPa
